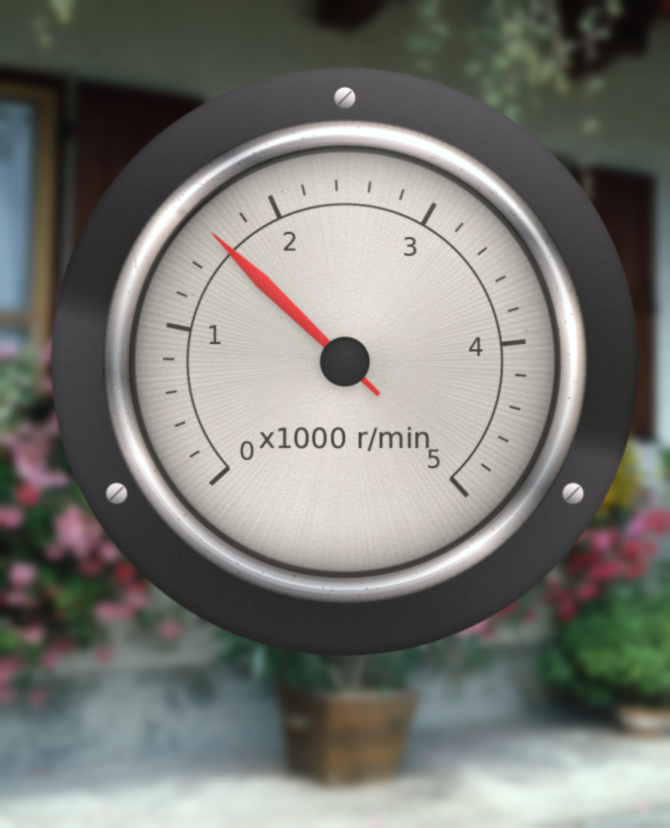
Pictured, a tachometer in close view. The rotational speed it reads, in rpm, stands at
1600 rpm
